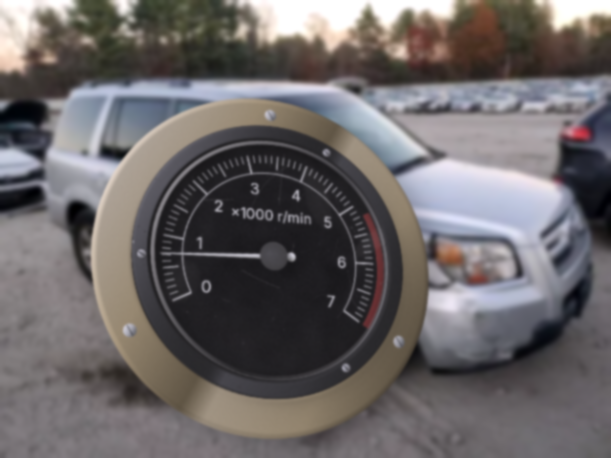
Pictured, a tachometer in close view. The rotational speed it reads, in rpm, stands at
700 rpm
